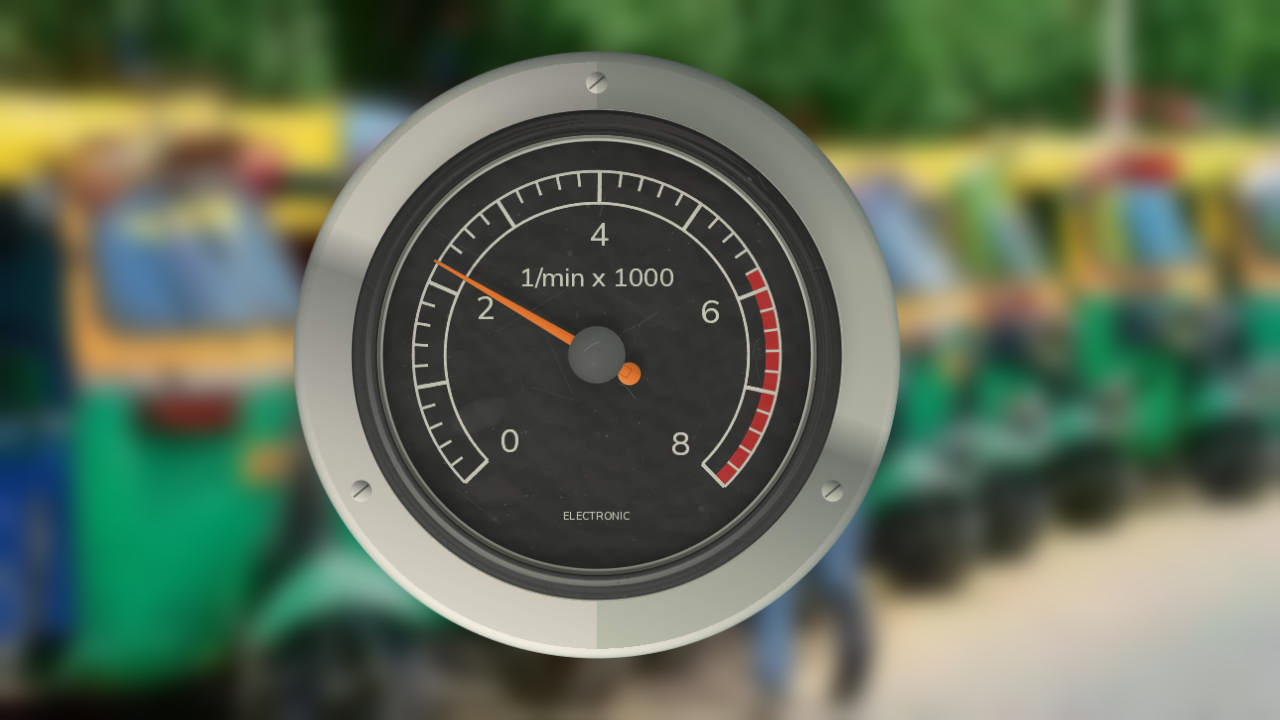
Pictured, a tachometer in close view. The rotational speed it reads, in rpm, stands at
2200 rpm
